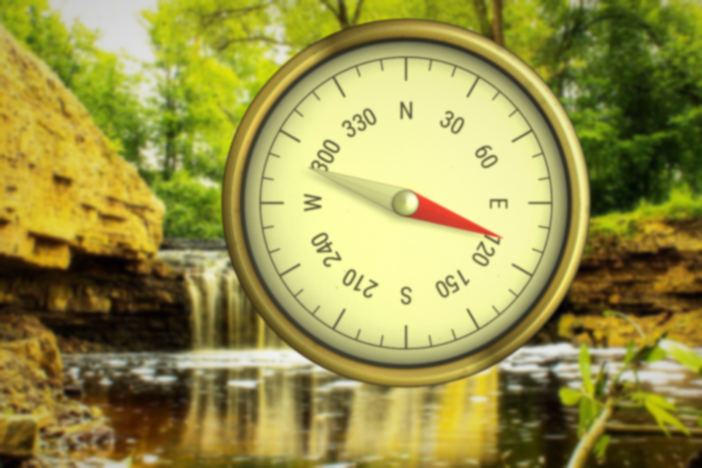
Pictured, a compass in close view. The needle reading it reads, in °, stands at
110 °
